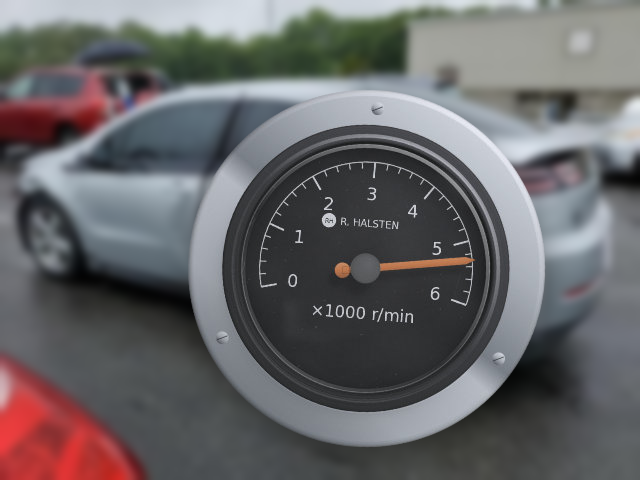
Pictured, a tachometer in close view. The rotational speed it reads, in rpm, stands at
5300 rpm
